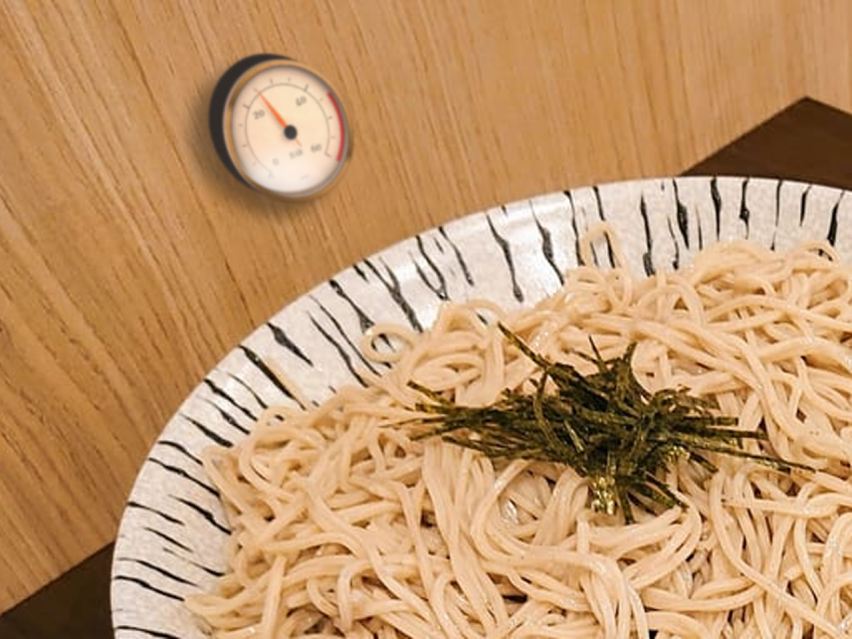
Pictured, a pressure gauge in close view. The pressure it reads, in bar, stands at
25 bar
